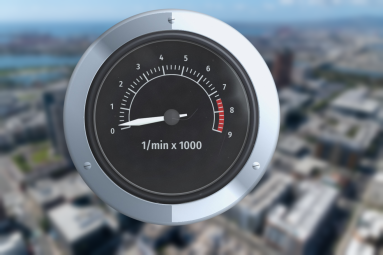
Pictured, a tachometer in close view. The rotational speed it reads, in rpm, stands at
200 rpm
